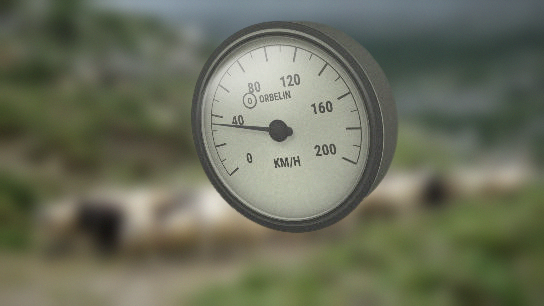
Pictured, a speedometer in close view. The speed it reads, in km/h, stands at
35 km/h
